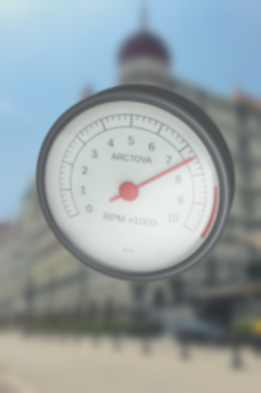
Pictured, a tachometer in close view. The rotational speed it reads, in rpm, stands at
7400 rpm
